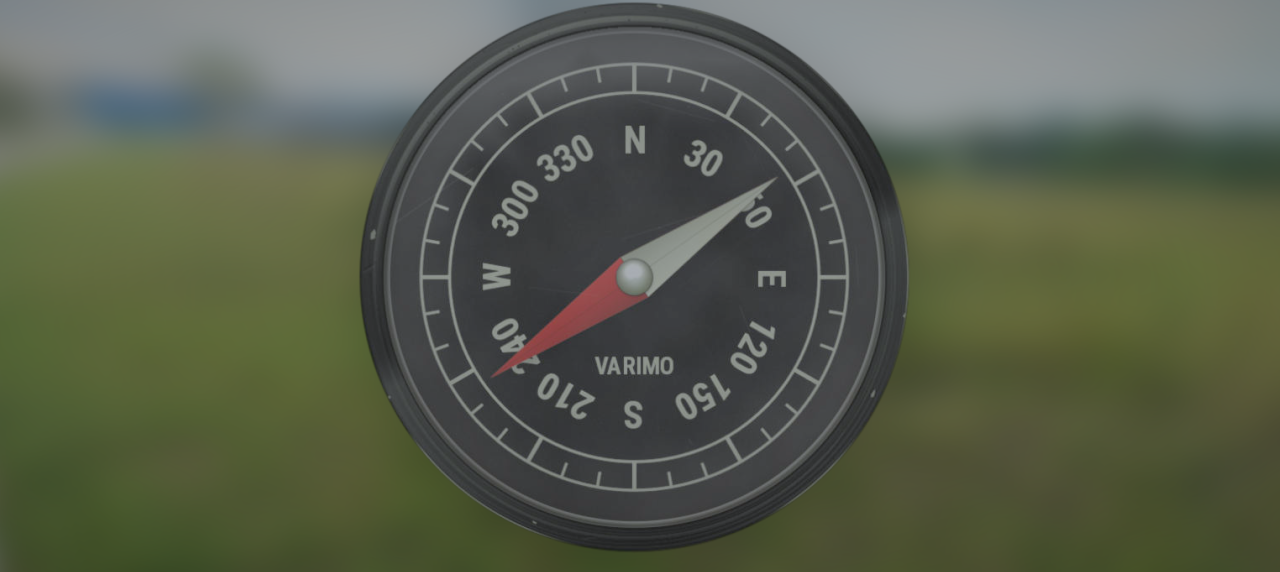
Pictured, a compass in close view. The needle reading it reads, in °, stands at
235 °
